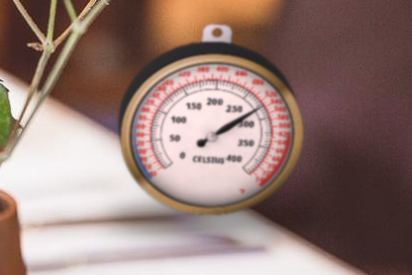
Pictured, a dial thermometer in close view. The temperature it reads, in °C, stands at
275 °C
